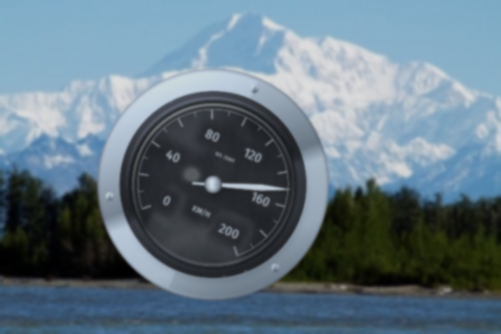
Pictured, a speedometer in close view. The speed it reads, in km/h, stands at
150 km/h
